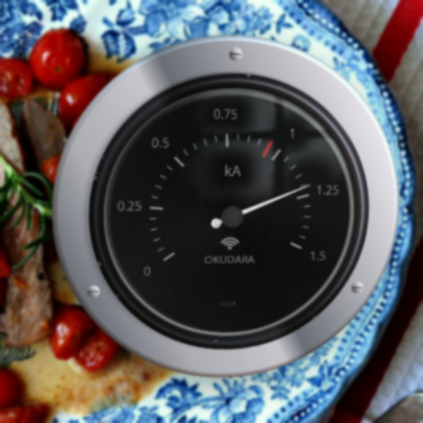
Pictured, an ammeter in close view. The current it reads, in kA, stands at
1.2 kA
